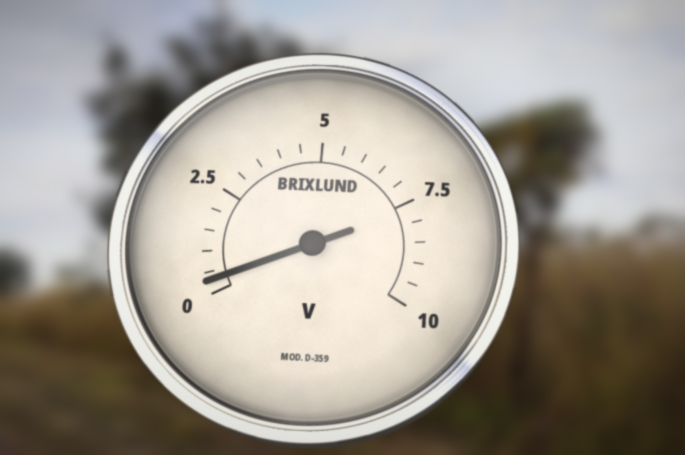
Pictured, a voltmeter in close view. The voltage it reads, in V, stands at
0.25 V
